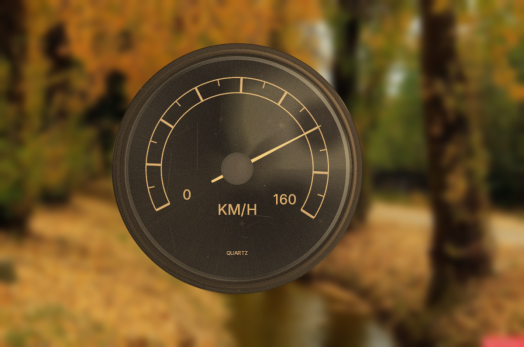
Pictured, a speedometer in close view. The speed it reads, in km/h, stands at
120 km/h
